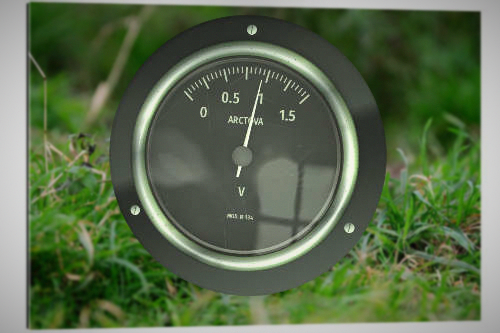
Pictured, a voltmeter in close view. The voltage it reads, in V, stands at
0.95 V
